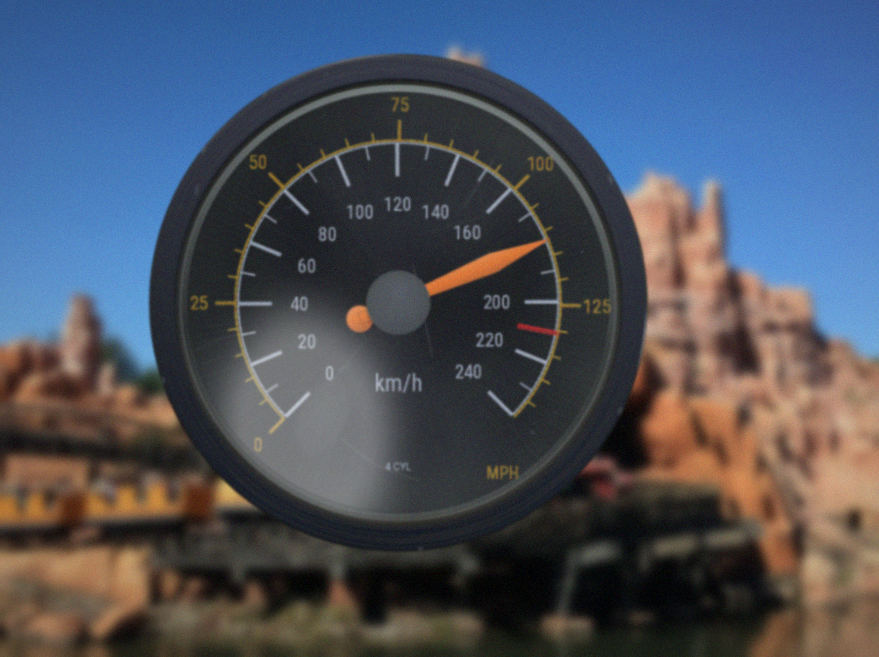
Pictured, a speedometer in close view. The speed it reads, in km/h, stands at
180 km/h
